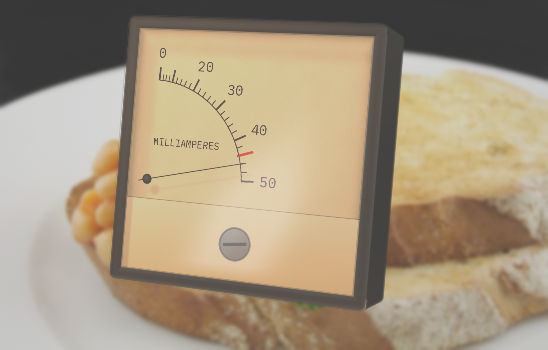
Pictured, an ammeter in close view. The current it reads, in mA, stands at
46 mA
